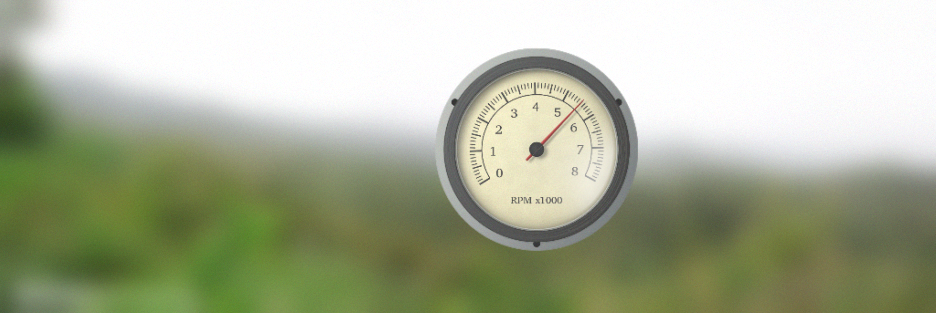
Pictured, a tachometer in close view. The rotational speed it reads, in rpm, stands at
5500 rpm
